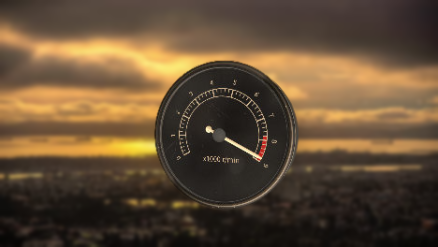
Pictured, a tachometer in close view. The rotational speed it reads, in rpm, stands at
8800 rpm
